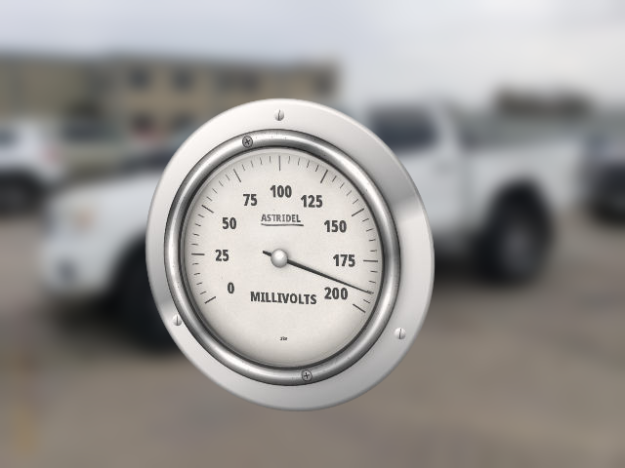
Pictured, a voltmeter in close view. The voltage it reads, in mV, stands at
190 mV
